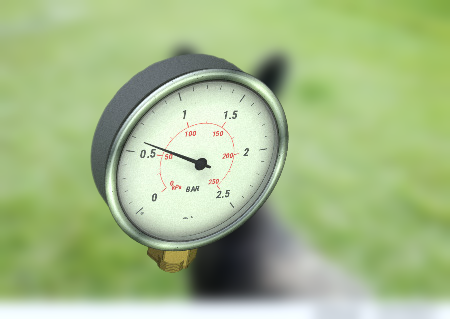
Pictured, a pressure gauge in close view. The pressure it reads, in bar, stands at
0.6 bar
